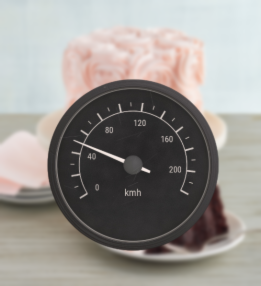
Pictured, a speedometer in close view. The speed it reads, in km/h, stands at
50 km/h
